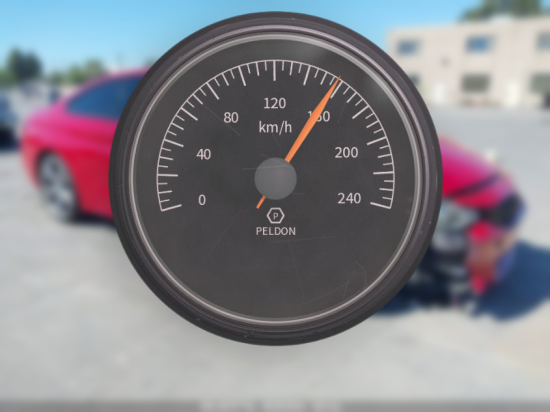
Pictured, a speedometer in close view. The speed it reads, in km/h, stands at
157.5 km/h
